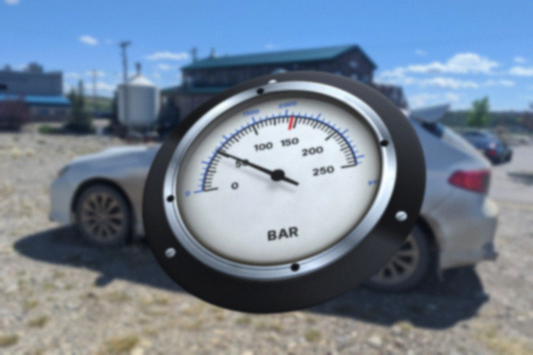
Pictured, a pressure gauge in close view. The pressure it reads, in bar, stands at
50 bar
